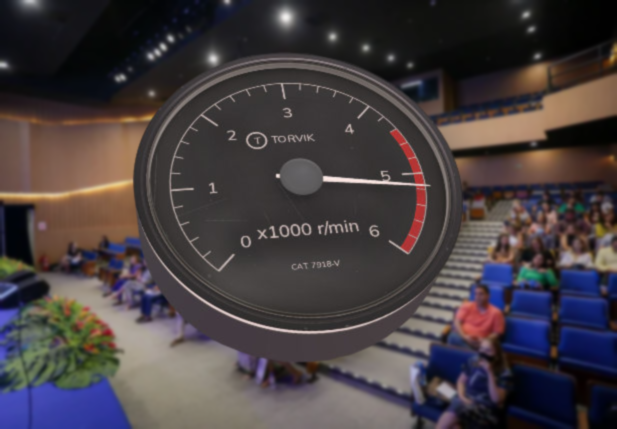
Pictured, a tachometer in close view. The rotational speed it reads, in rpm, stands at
5200 rpm
